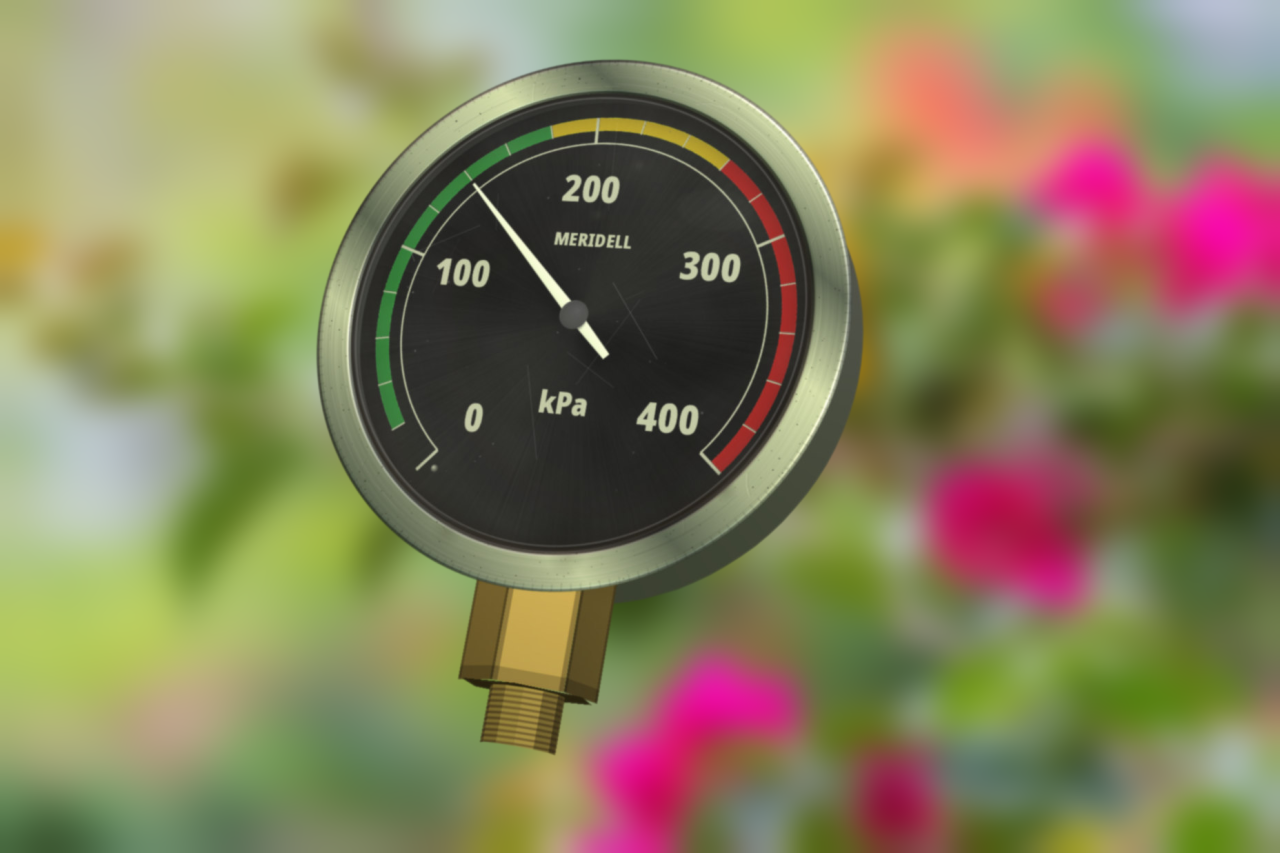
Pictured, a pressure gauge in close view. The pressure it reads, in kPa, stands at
140 kPa
